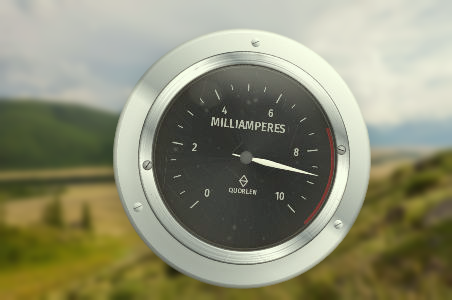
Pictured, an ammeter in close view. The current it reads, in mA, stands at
8.75 mA
